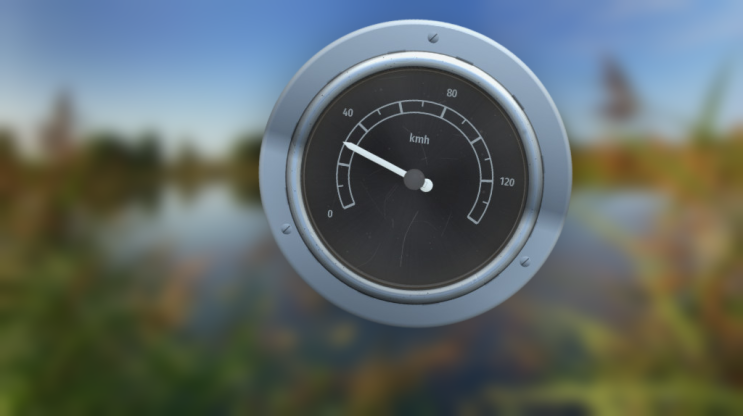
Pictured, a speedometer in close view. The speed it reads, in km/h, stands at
30 km/h
